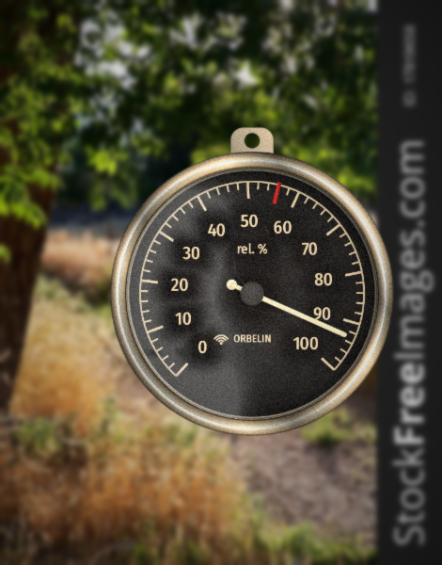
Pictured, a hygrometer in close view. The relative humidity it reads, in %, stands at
93 %
